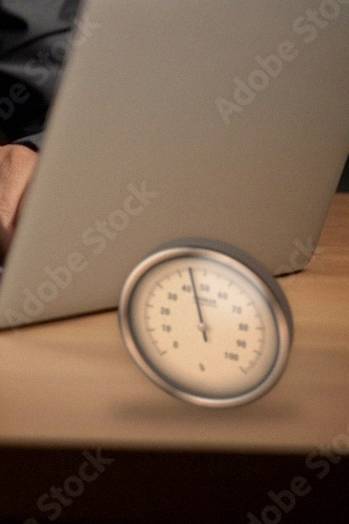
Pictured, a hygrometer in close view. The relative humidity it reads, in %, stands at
45 %
